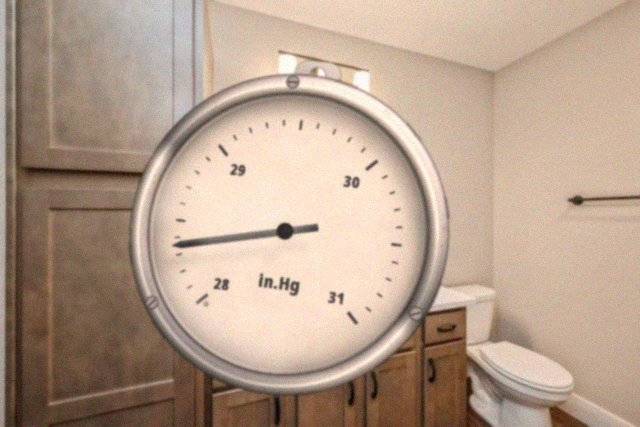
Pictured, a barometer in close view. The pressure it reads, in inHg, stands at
28.35 inHg
